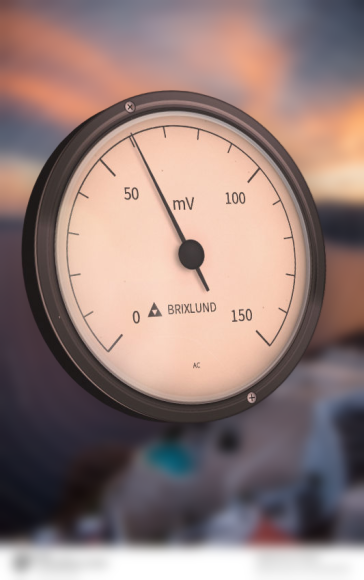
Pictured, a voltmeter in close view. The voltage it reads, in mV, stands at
60 mV
